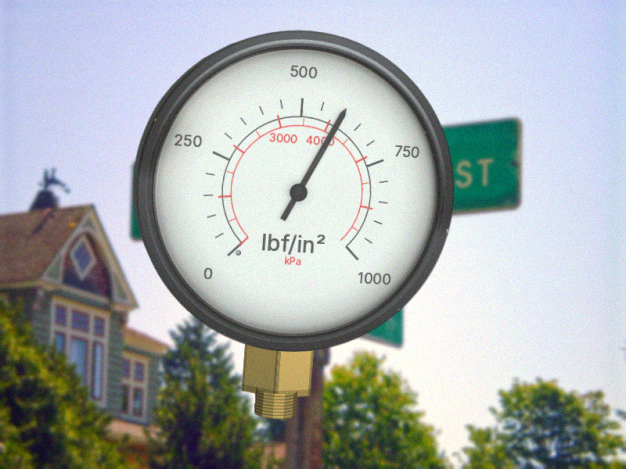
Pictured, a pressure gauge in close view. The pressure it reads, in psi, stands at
600 psi
